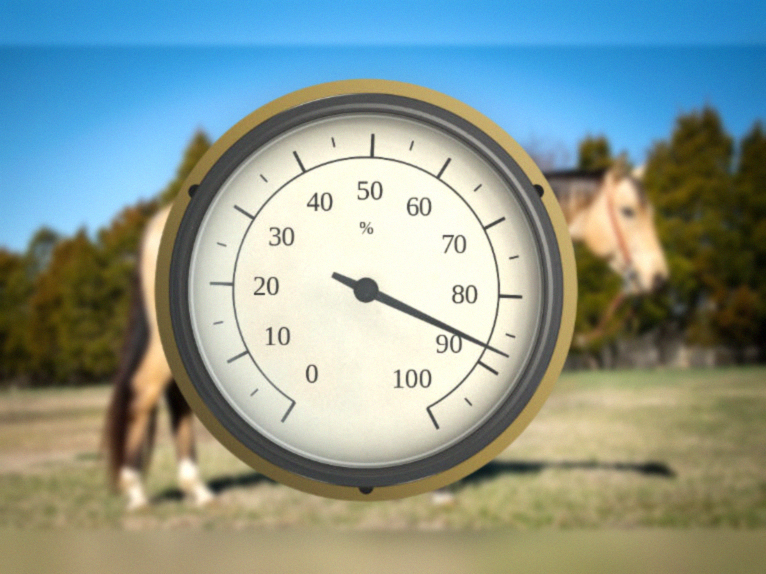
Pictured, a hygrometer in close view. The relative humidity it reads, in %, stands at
87.5 %
